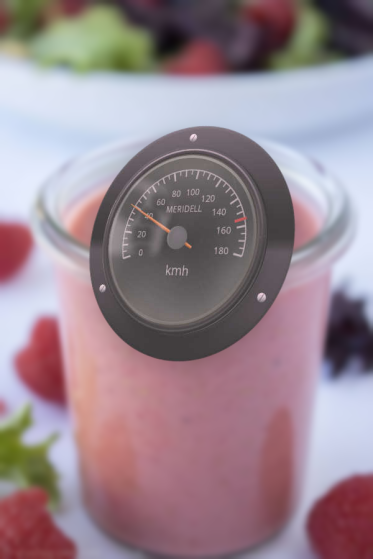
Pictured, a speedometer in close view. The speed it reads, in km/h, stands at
40 km/h
